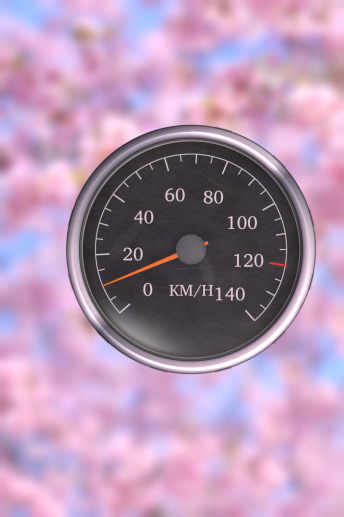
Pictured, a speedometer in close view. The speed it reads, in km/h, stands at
10 km/h
